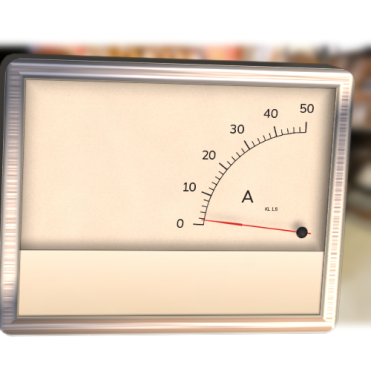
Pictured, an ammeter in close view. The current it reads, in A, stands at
2 A
